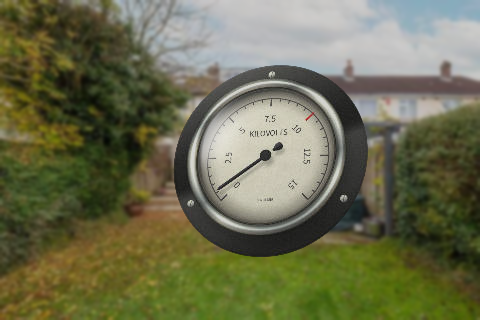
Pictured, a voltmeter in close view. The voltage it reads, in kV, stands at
0.5 kV
